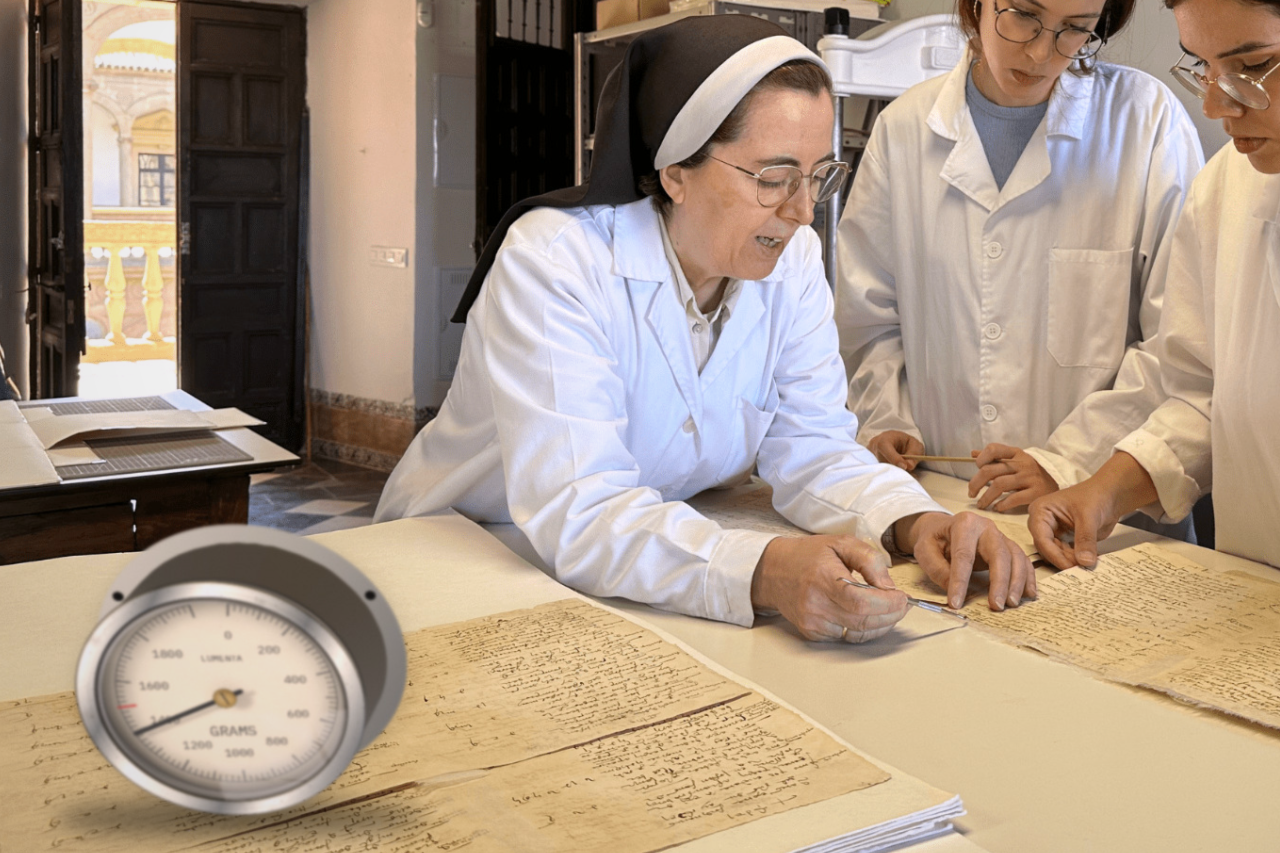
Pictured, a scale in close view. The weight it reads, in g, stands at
1400 g
